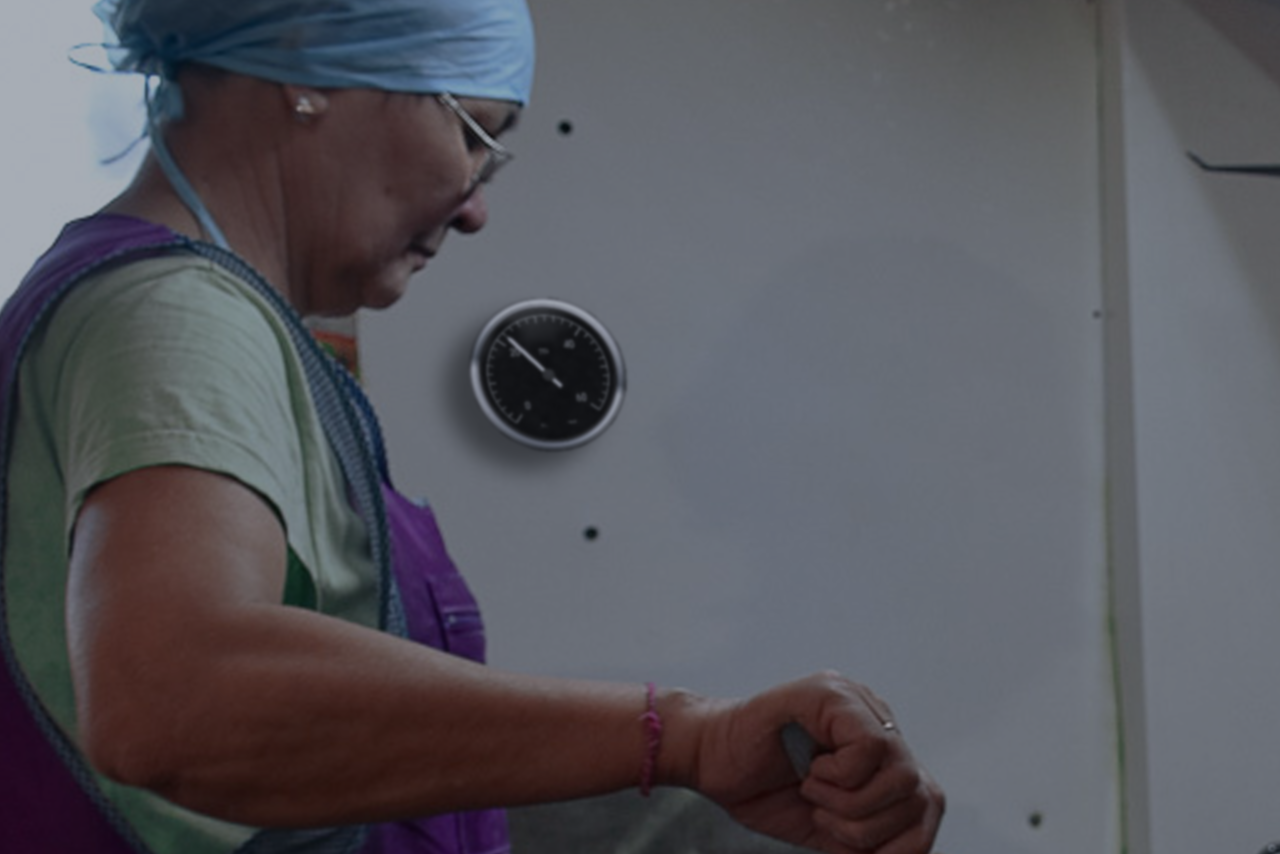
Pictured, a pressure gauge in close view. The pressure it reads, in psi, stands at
22 psi
